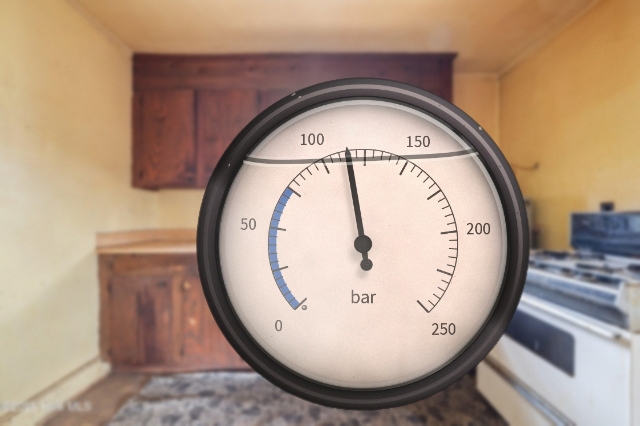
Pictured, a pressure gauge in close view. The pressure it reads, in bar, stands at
115 bar
